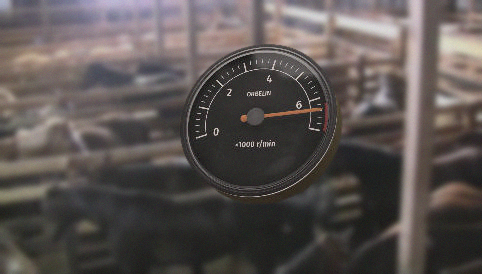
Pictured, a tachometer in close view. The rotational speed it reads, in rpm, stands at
6400 rpm
